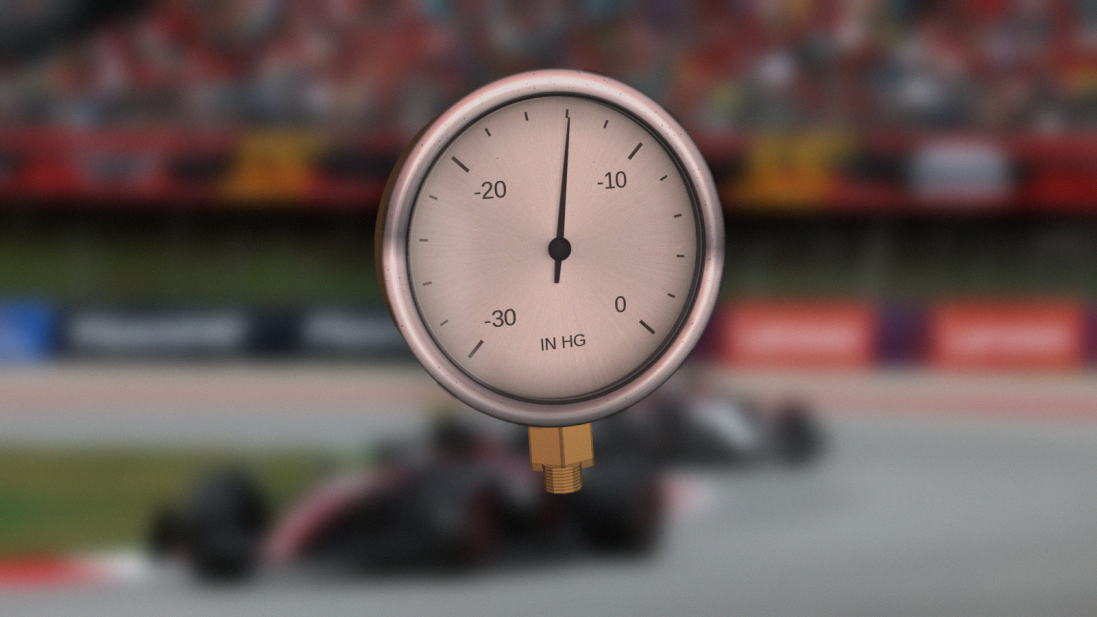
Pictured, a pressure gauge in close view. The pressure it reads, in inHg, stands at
-14 inHg
